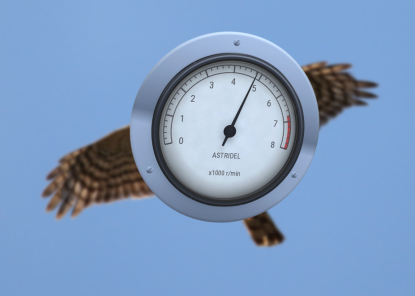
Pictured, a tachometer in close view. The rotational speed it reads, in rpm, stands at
4800 rpm
